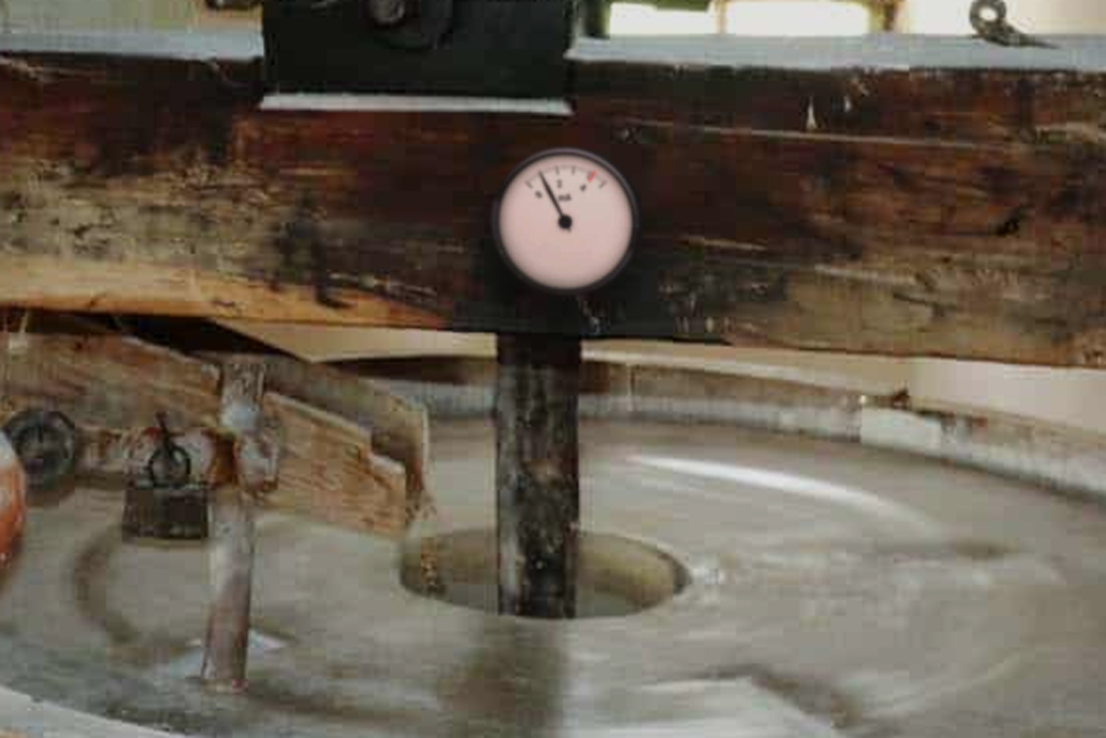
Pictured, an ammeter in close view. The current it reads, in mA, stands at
1 mA
